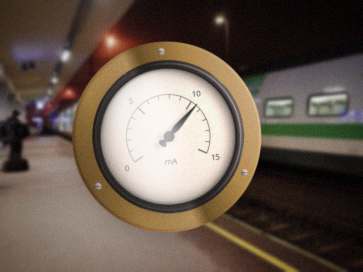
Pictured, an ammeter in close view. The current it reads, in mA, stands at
10.5 mA
